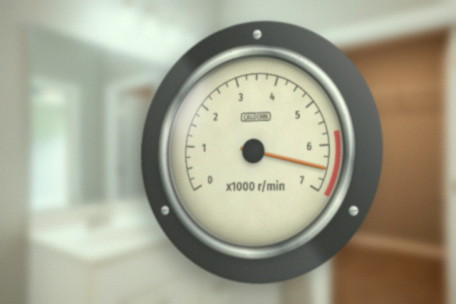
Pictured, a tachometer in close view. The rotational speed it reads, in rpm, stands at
6500 rpm
